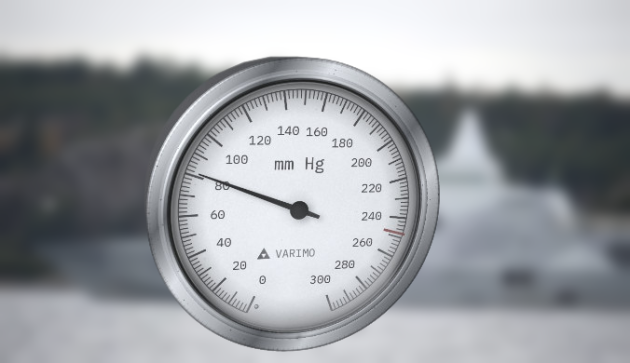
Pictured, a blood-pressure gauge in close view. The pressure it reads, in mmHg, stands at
82 mmHg
